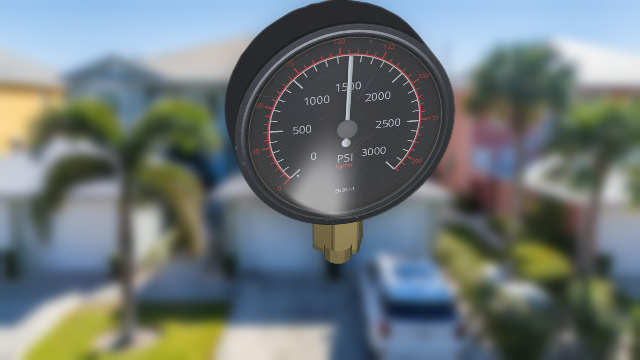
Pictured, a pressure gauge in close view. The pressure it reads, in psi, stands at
1500 psi
